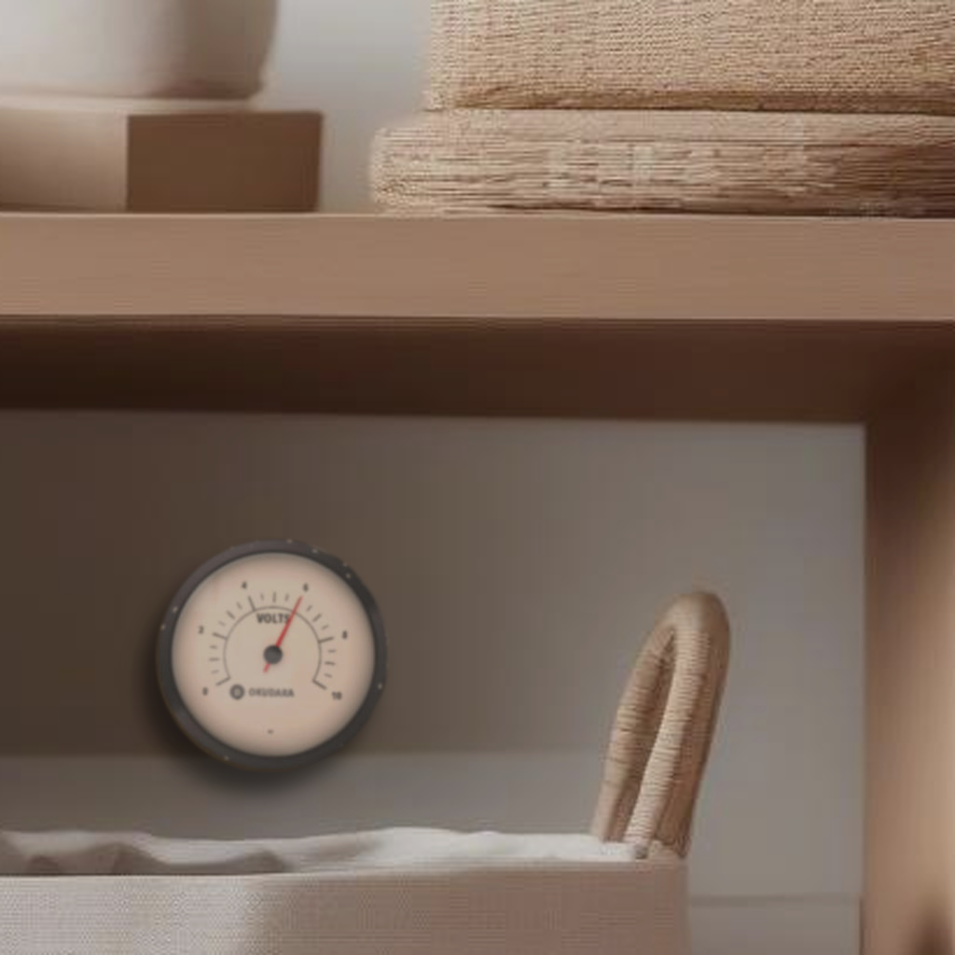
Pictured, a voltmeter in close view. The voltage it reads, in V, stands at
6 V
